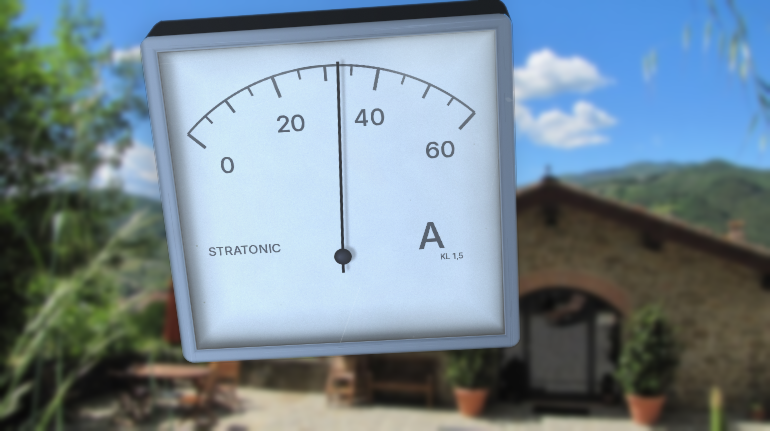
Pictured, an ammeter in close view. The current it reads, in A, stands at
32.5 A
